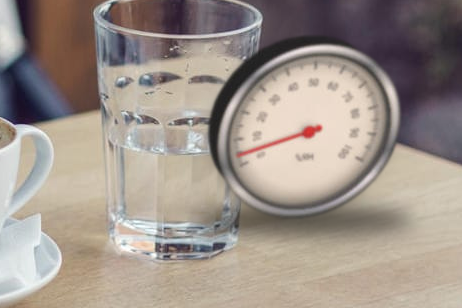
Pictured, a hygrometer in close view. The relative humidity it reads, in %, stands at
5 %
